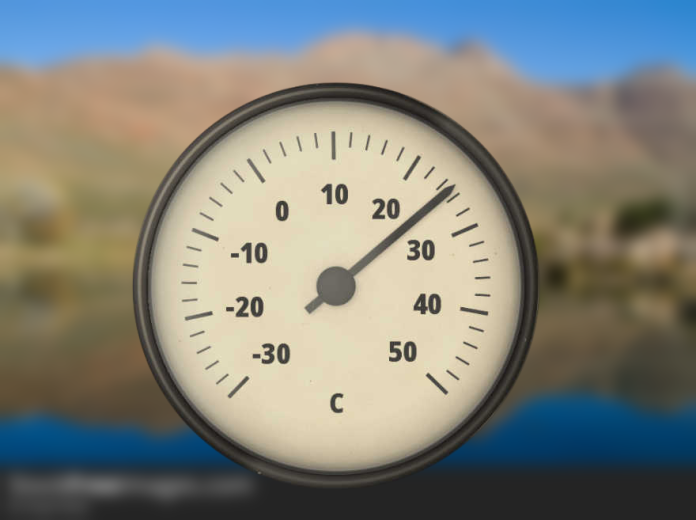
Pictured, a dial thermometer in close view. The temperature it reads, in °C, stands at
25 °C
